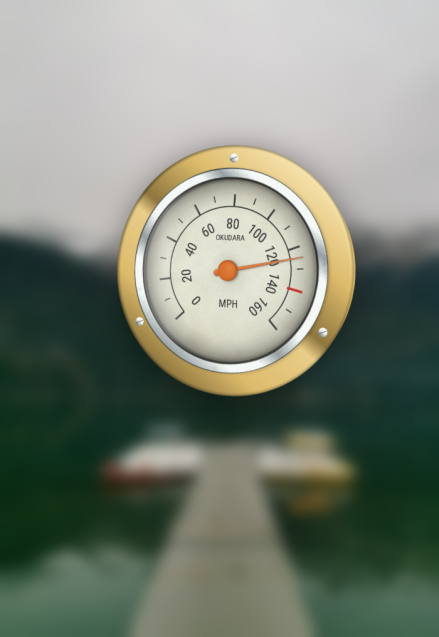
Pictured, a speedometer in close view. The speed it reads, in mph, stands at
125 mph
